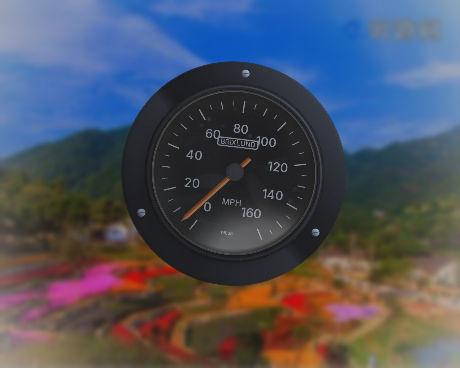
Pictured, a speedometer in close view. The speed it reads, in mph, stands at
5 mph
